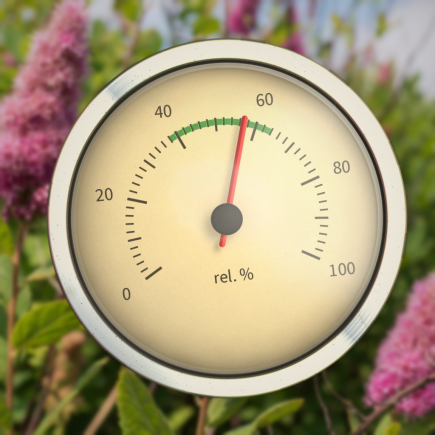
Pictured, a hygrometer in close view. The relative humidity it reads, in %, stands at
57 %
